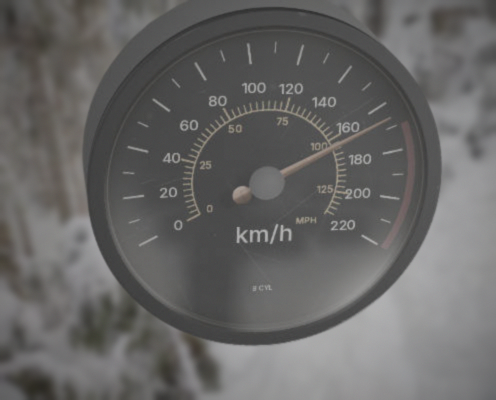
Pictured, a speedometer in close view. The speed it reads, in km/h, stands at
165 km/h
